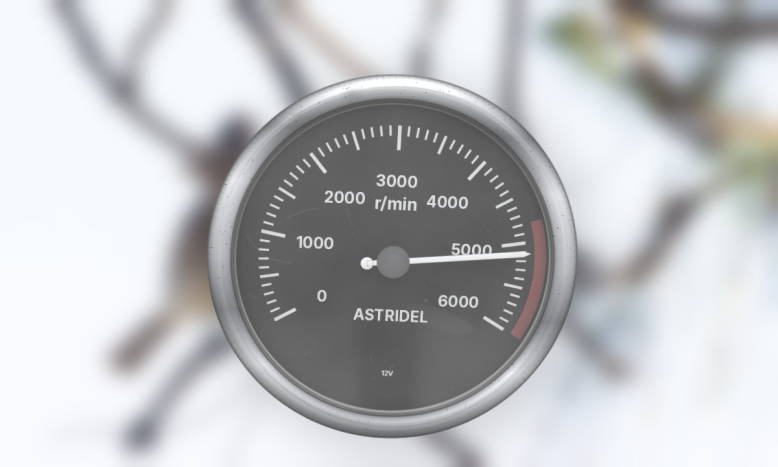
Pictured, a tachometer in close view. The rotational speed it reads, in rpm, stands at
5100 rpm
